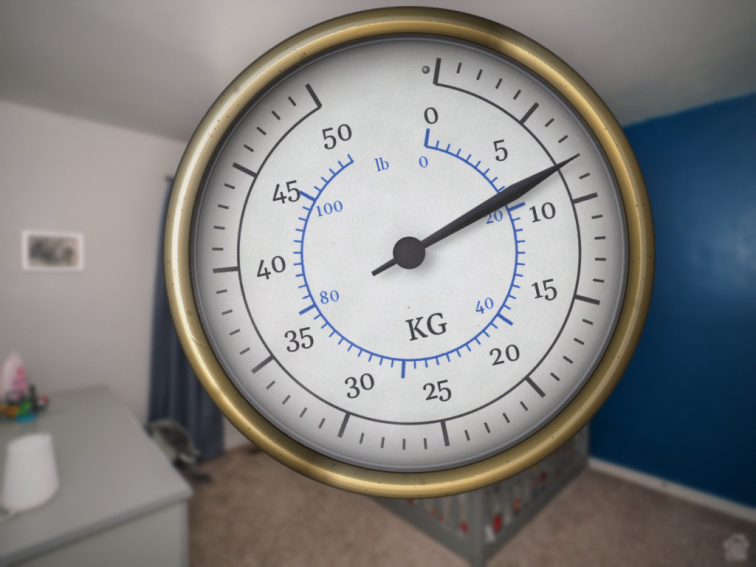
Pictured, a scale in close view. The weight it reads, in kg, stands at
8 kg
